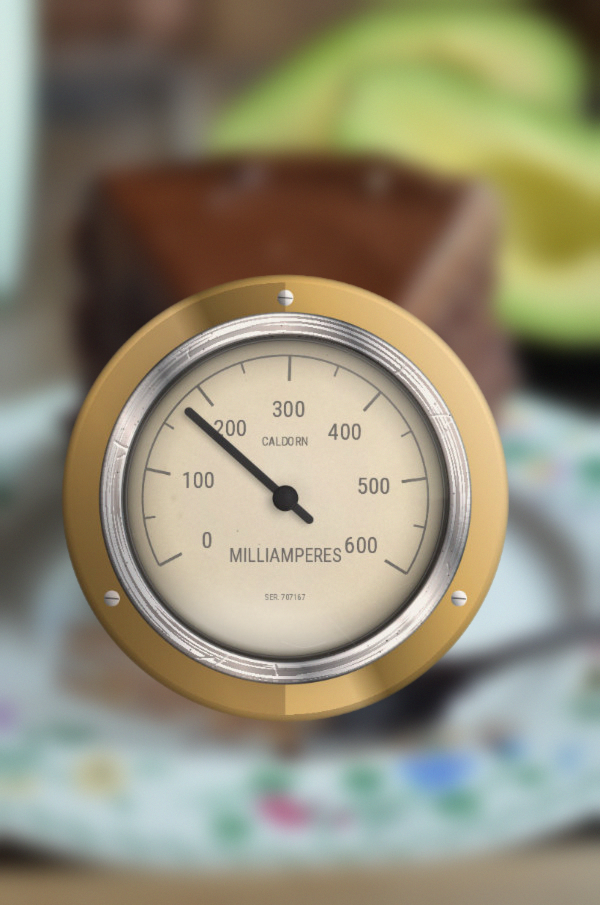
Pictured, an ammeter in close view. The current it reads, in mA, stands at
175 mA
